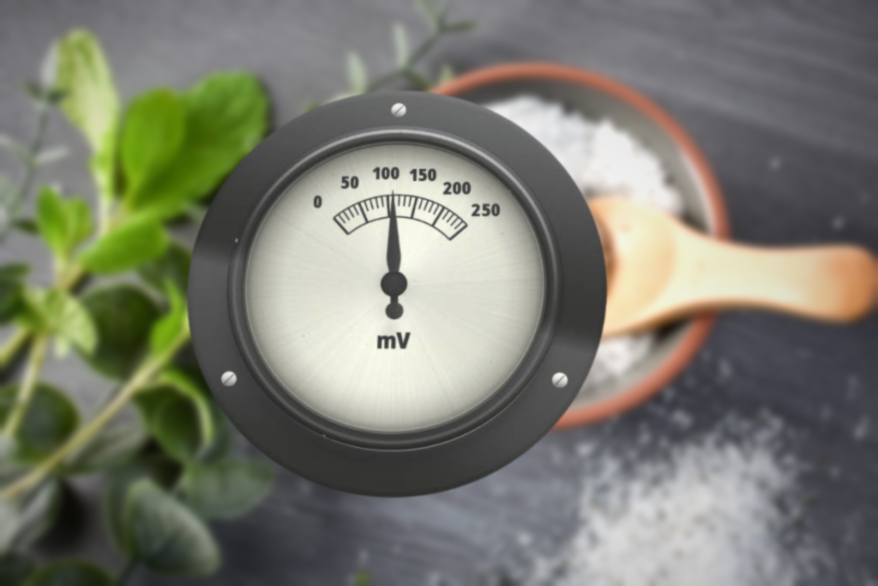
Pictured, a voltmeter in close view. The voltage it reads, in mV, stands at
110 mV
